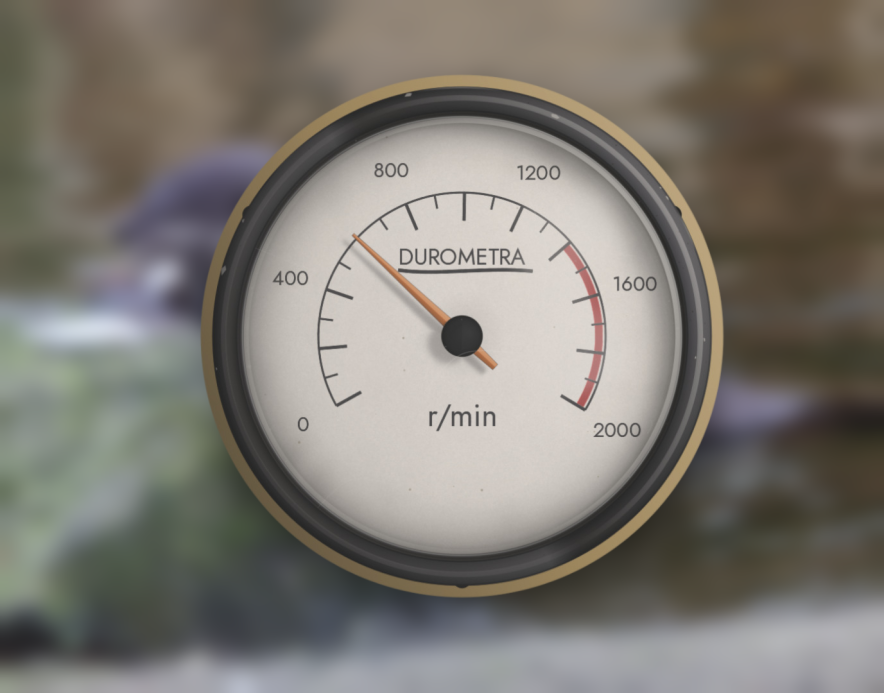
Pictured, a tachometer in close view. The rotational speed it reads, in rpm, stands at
600 rpm
